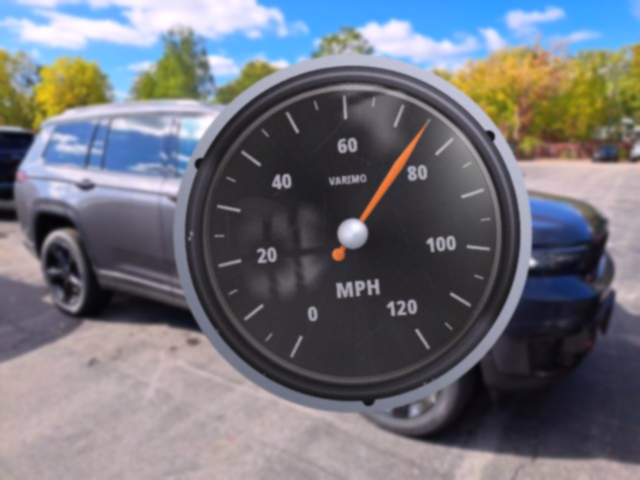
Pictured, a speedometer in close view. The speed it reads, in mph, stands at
75 mph
